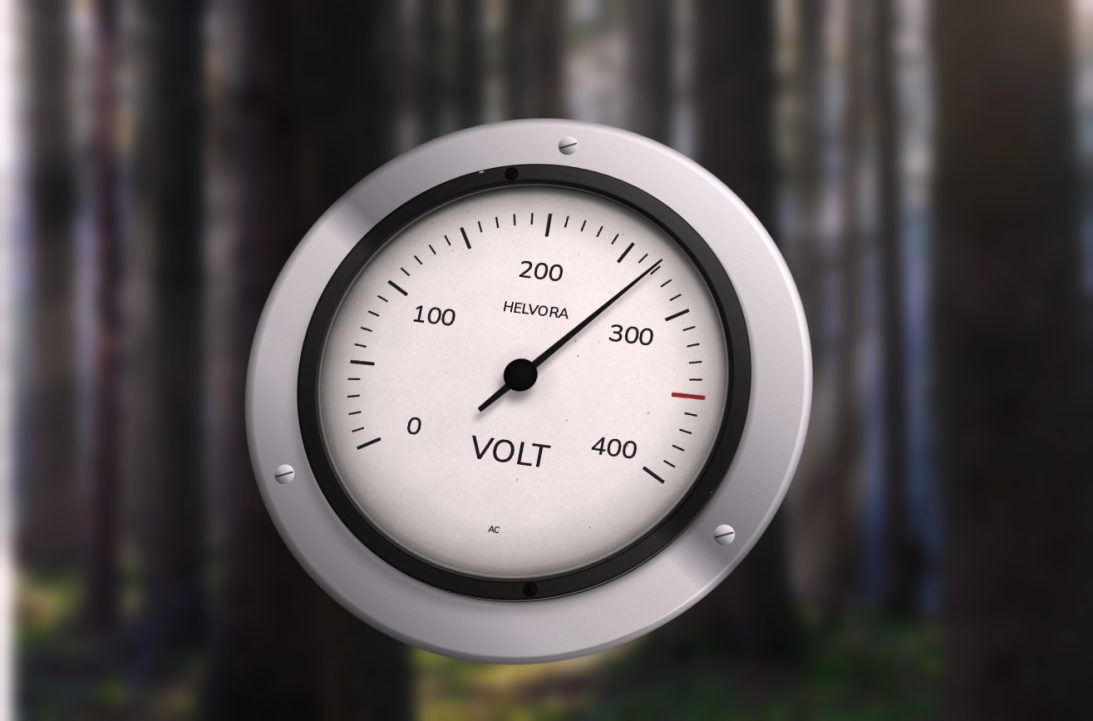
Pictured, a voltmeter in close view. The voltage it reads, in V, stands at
270 V
